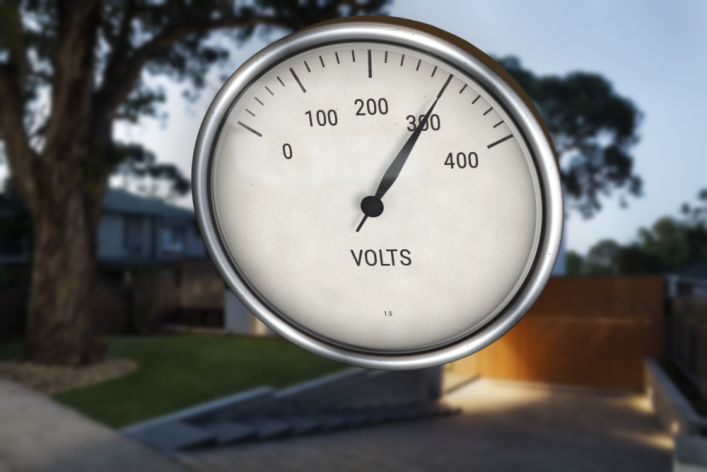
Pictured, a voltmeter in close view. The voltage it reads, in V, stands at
300 V
